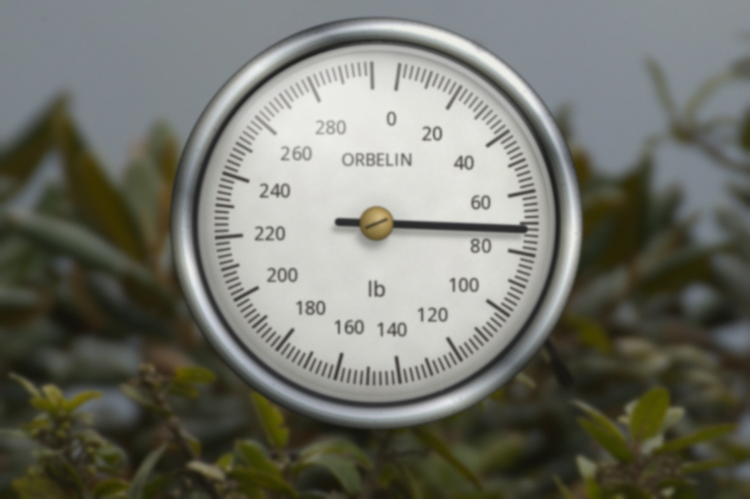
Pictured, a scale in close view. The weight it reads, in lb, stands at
72 lb
